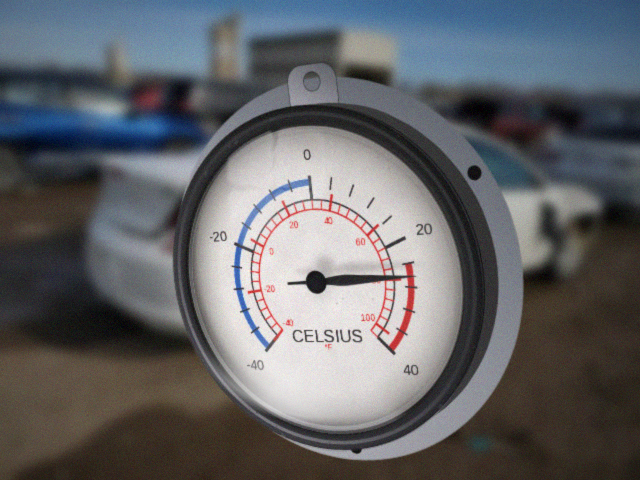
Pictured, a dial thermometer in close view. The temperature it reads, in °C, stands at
26 °C
